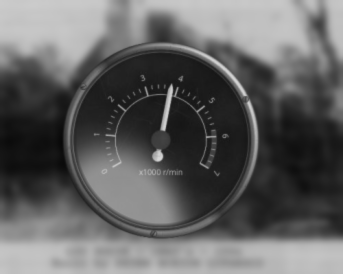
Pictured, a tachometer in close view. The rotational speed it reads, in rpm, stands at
3800 rpm
